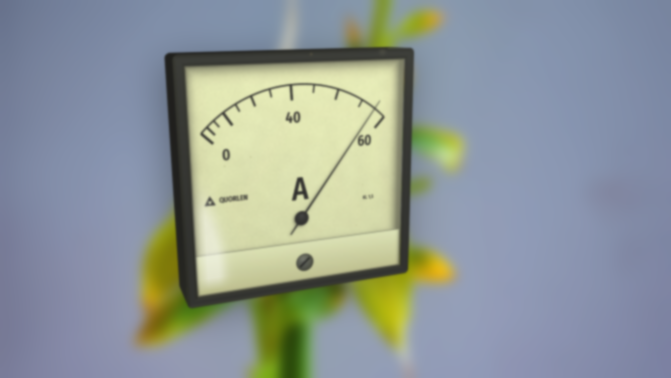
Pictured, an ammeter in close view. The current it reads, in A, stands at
57.5 A
